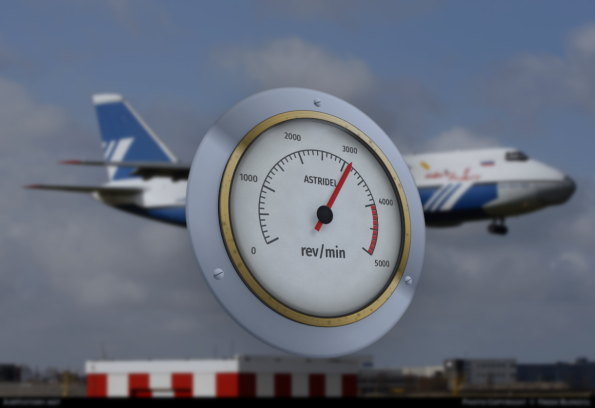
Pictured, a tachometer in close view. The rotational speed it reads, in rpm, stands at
3100 rpm
